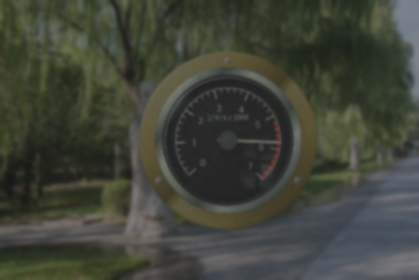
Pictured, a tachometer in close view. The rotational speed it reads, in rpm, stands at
5800 rpm
